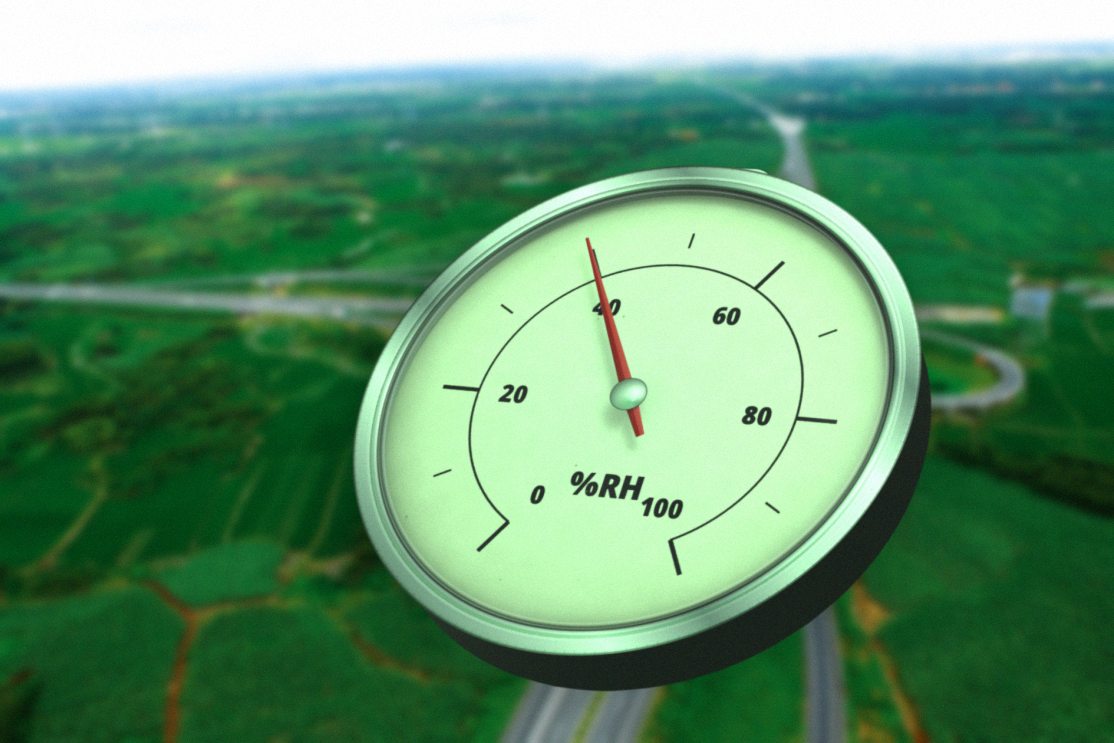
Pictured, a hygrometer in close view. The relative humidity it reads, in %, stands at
40 %
